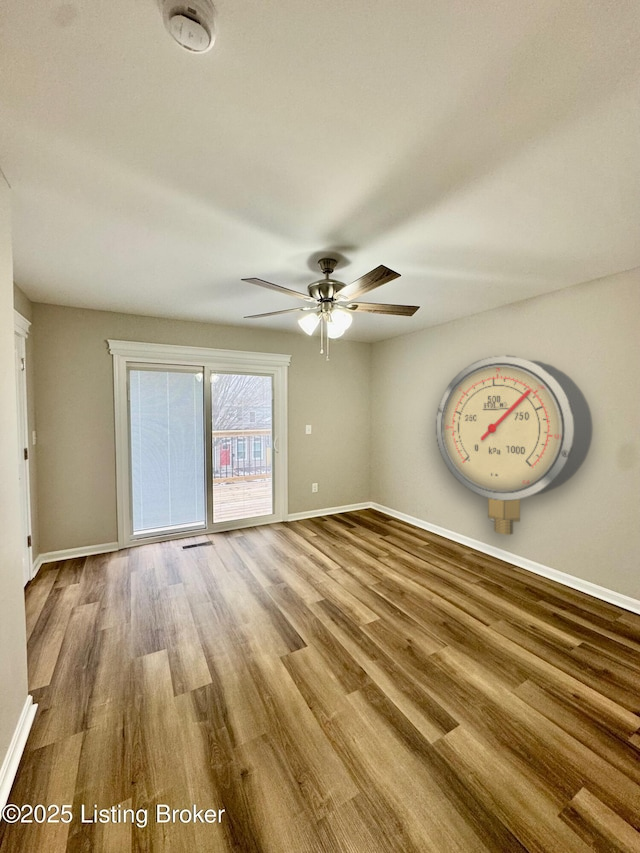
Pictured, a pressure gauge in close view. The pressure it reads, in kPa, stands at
675 kPa
